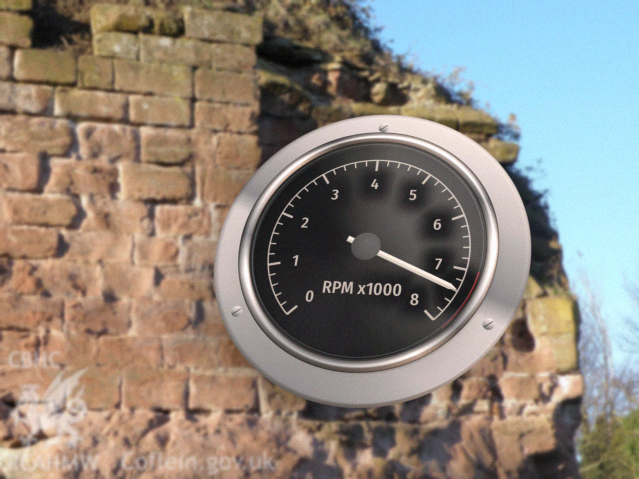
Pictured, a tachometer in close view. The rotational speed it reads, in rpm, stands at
7400 rpm
